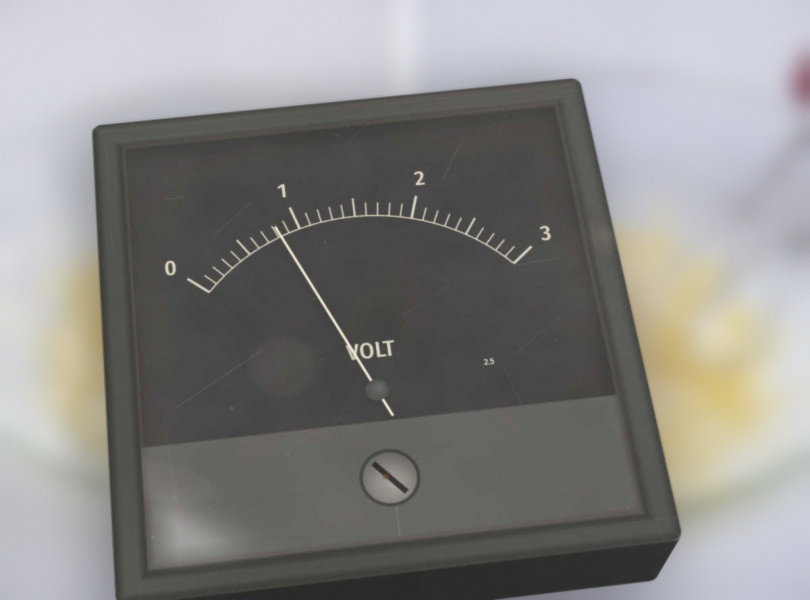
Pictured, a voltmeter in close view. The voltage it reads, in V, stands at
0.8 V
